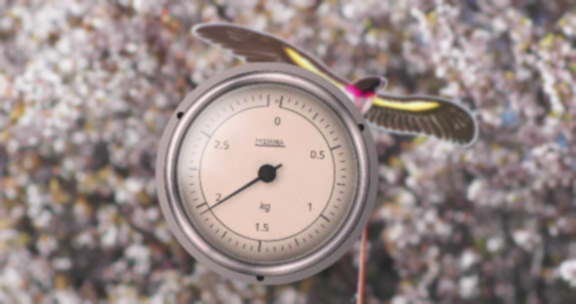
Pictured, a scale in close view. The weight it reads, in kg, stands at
1.95 kg
